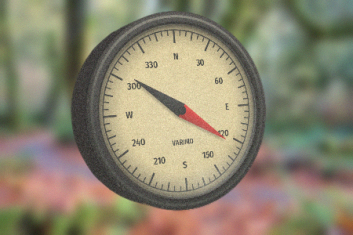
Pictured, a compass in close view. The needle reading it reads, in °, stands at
125 °
